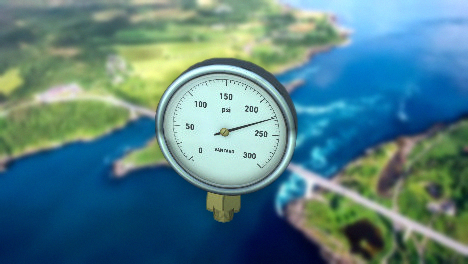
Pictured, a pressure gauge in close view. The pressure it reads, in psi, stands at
225 psi
